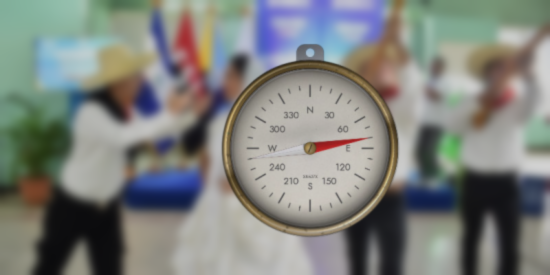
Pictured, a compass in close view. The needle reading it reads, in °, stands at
80 °
